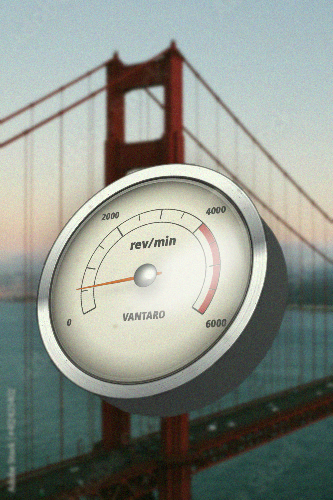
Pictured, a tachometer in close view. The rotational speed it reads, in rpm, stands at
500 rpm
